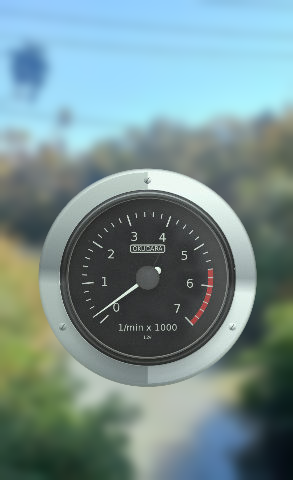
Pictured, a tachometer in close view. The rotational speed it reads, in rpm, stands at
200 rpm
